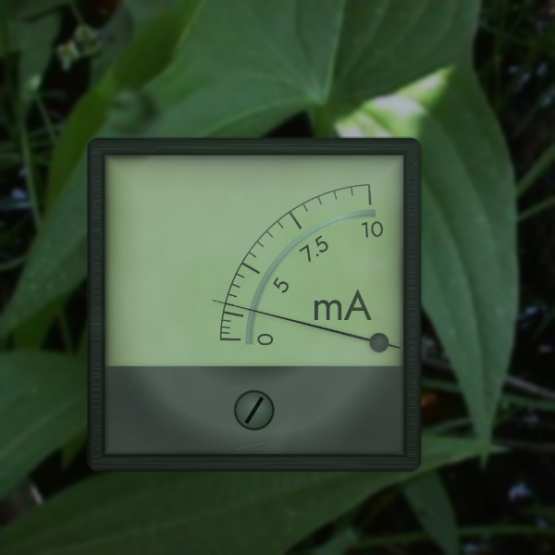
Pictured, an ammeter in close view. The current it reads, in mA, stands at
3 mA
